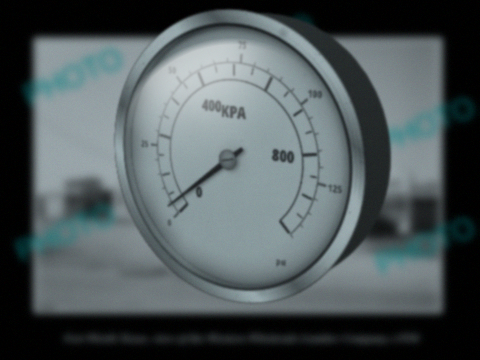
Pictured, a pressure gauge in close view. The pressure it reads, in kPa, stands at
25 kPa
